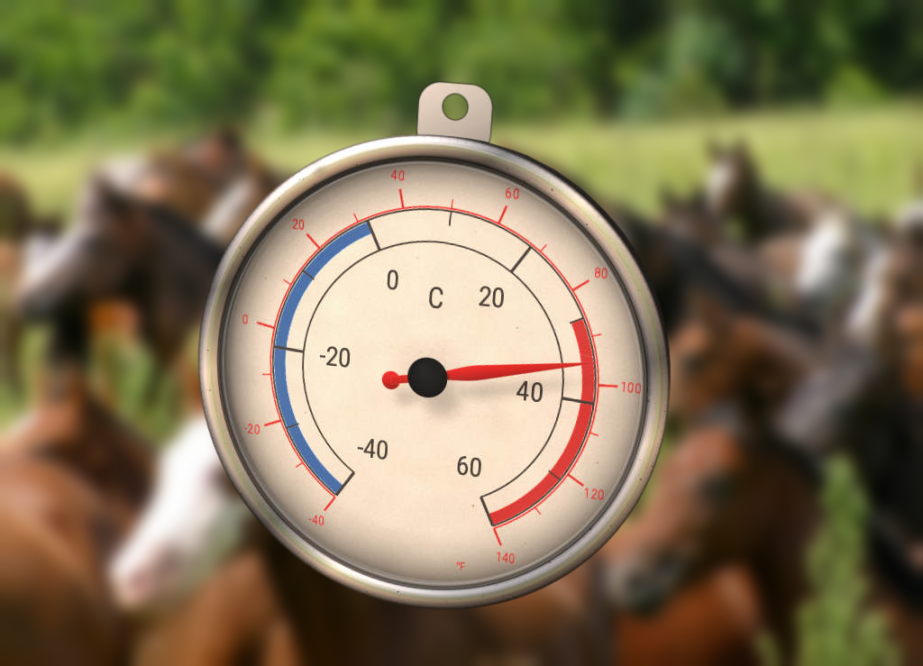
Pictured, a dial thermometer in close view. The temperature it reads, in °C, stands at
35 °C
